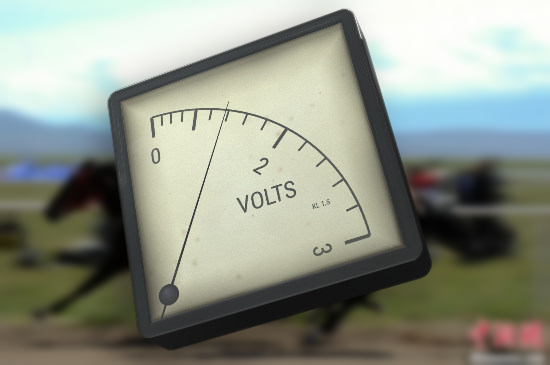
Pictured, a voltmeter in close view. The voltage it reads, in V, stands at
1.4 V
